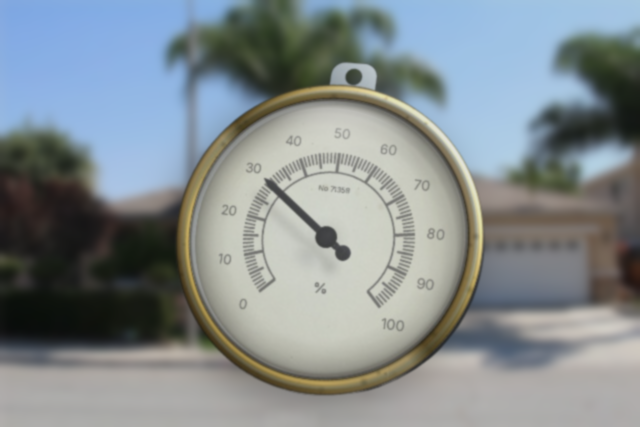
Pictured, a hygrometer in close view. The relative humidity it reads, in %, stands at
30 %
